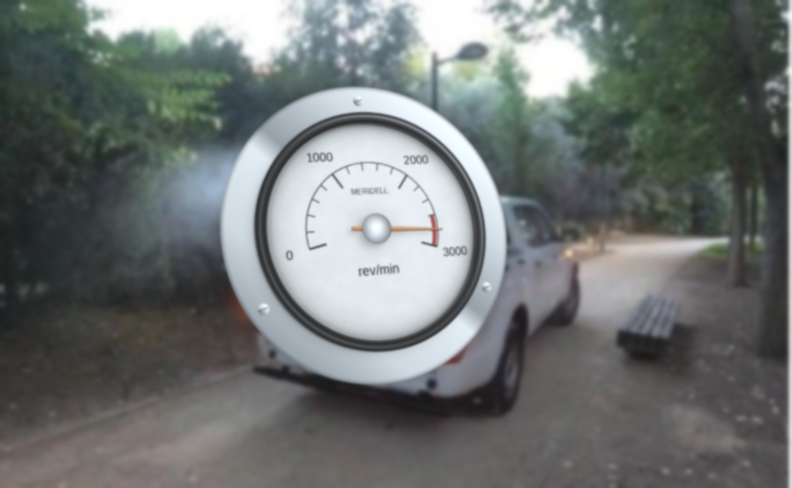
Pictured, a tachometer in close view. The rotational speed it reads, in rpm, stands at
2800 rpm
